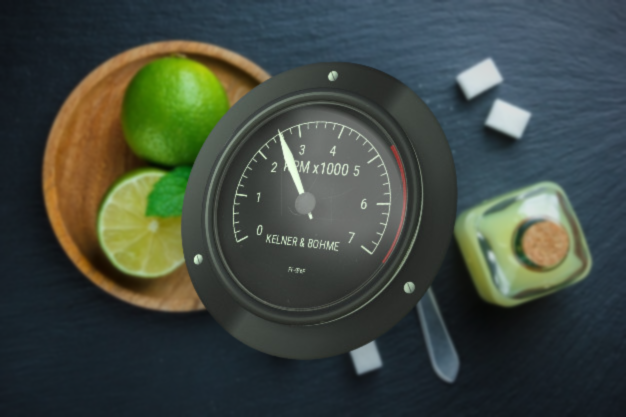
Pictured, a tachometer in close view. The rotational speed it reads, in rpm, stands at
2600 rpm
